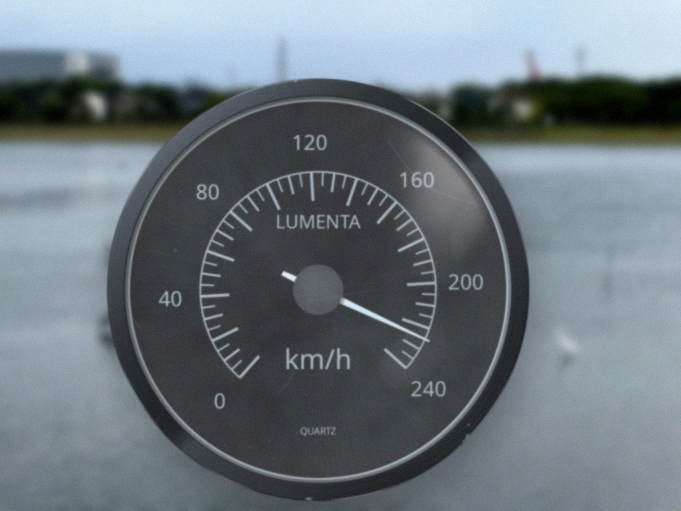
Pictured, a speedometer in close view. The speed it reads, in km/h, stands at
225 km/h
